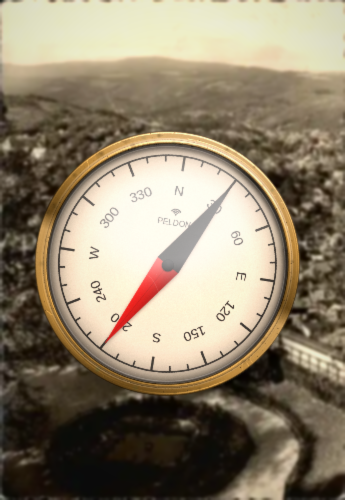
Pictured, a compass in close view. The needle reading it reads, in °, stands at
210 °
